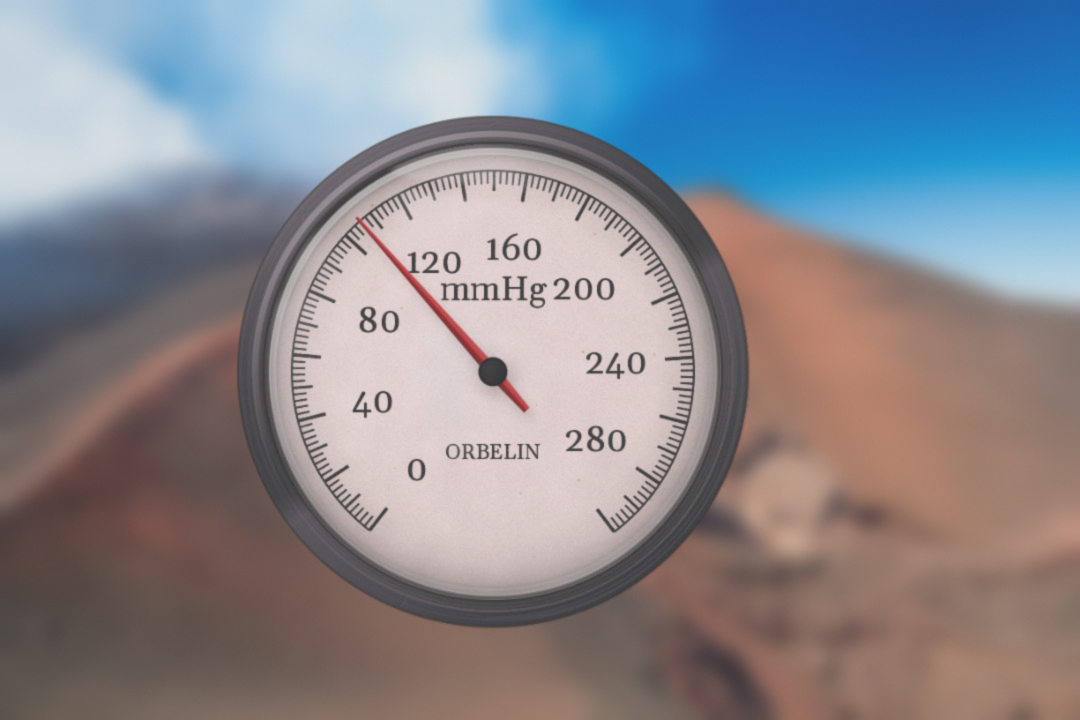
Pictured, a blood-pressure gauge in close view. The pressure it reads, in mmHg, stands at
106 mmHg
